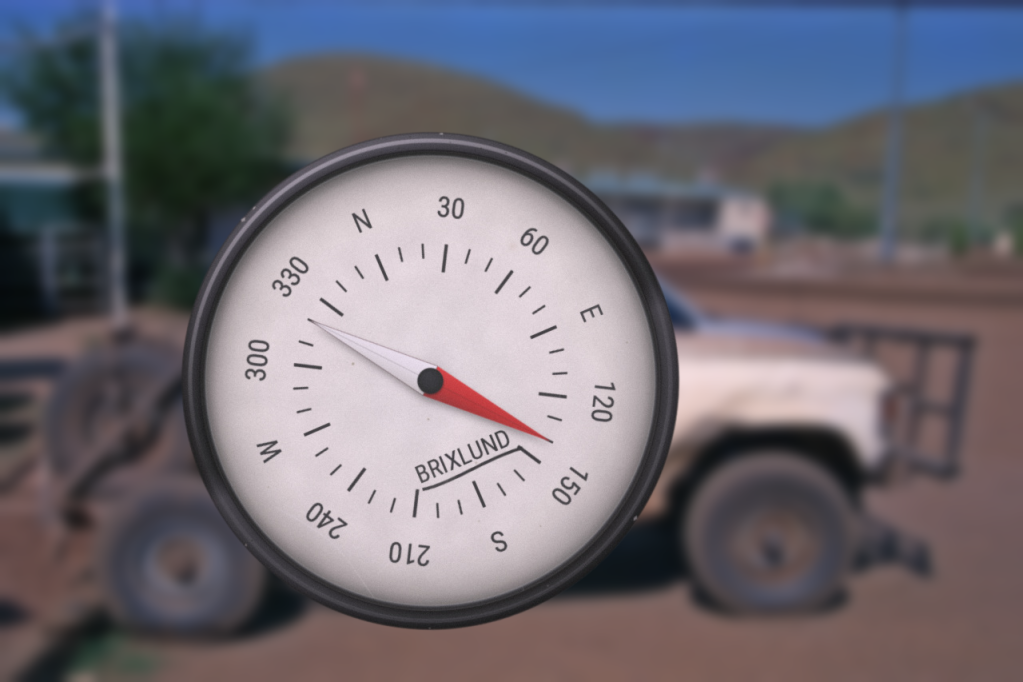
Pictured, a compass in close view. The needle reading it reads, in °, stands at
140 °
